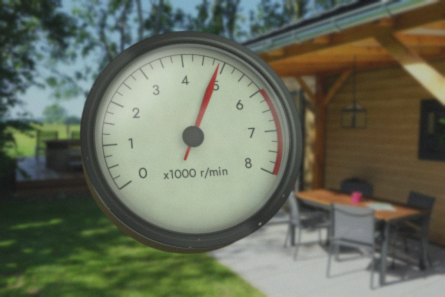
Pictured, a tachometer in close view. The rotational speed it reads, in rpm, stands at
4875 rpm
